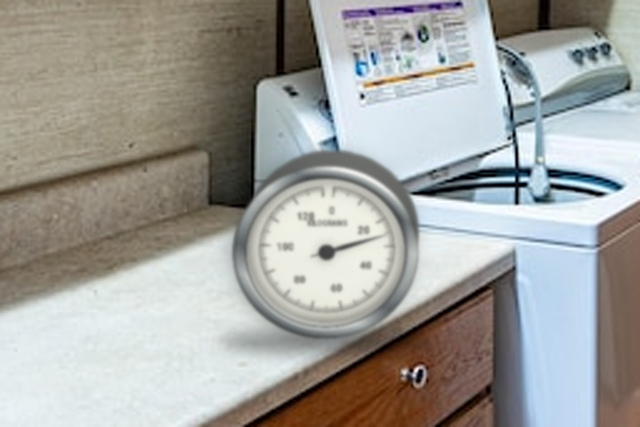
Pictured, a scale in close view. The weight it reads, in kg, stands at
25 kg
